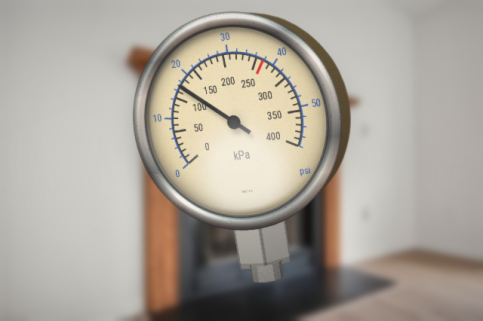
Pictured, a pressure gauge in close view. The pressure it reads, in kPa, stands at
120 kPa
